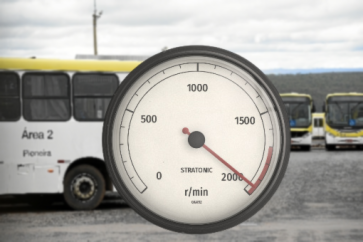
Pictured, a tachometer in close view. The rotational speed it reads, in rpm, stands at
1950 rpm
